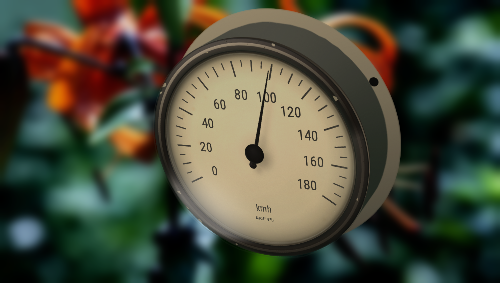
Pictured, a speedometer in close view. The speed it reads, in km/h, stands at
100 km/h
